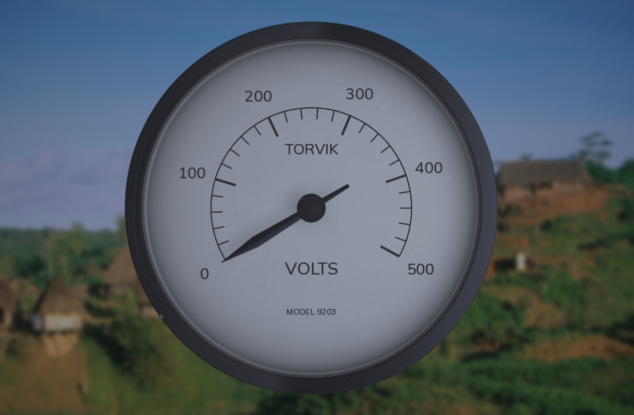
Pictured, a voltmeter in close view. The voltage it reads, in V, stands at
0 V
